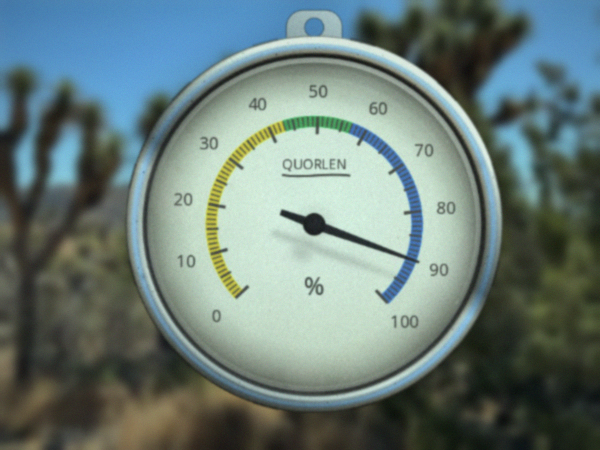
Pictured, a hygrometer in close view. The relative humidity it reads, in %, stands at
90 %
